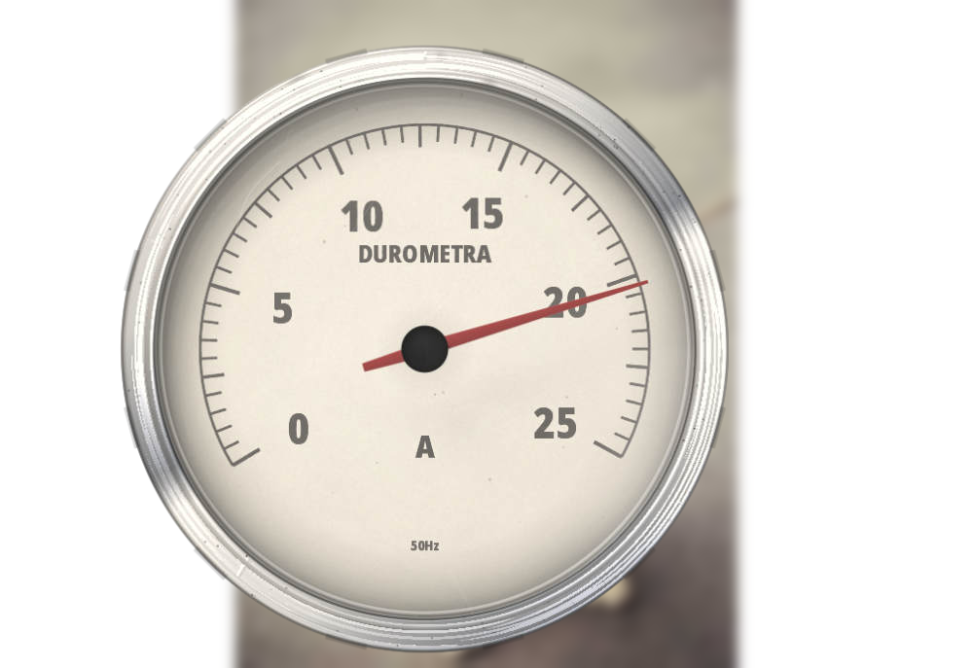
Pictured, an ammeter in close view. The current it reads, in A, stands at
20.25 A
